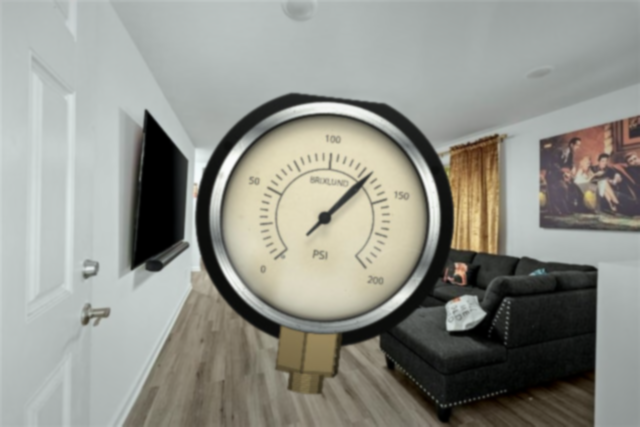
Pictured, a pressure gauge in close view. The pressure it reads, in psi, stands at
130 psi
